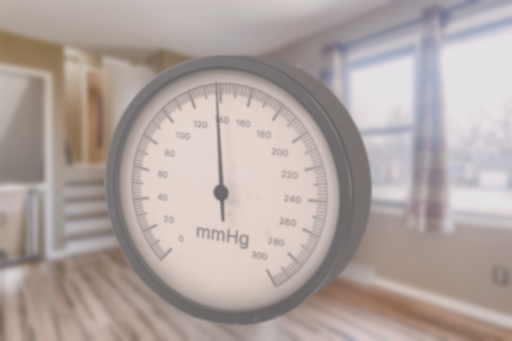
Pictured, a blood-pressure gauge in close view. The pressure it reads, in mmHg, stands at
140 mmHg
